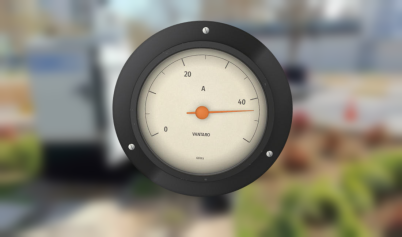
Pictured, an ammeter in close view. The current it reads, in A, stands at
42.5 A
